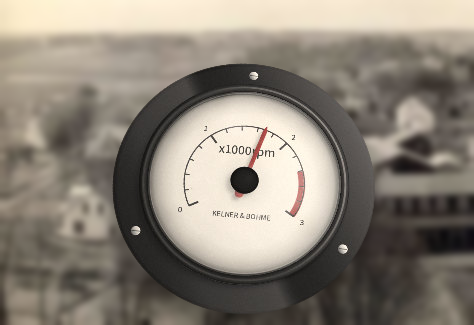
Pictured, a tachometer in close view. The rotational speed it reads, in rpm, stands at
1700 rpm
